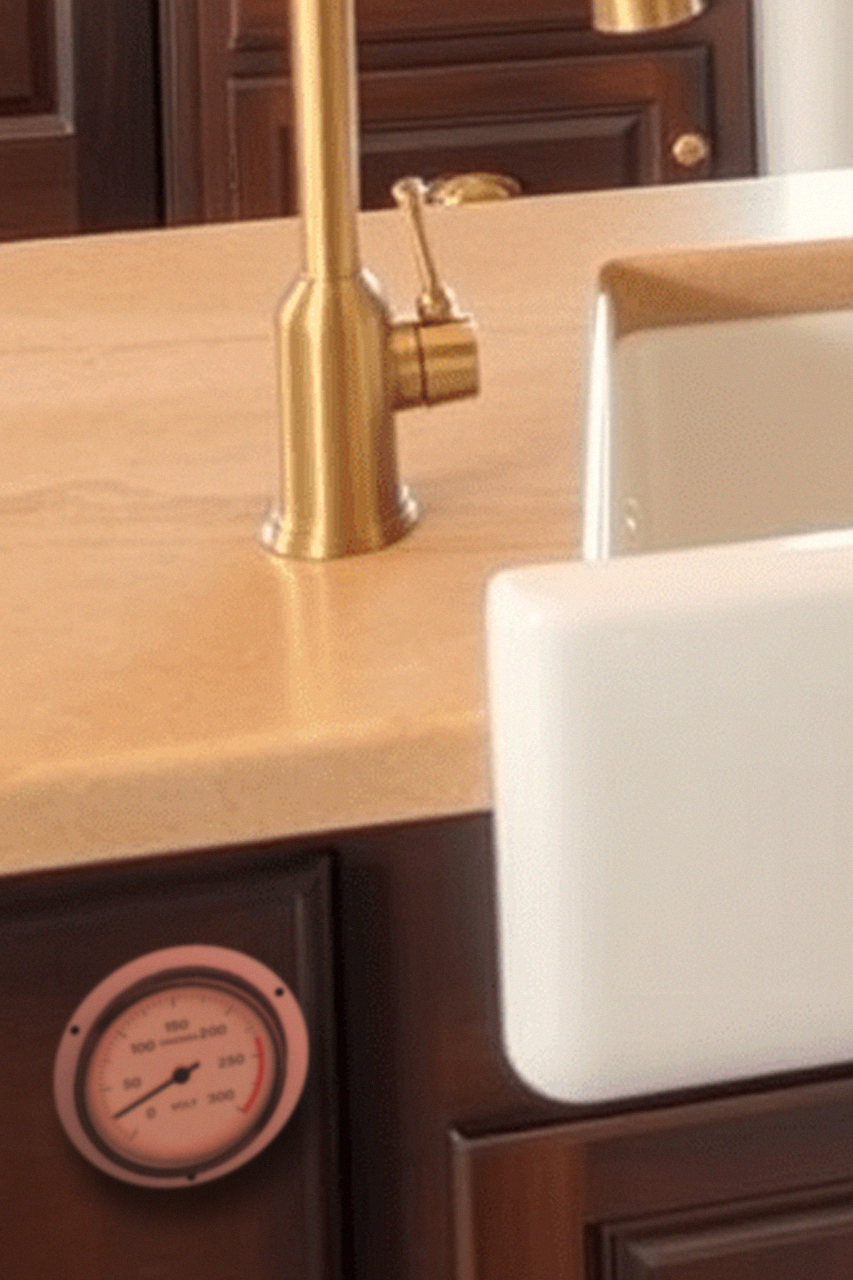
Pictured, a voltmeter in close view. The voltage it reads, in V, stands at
25 V
